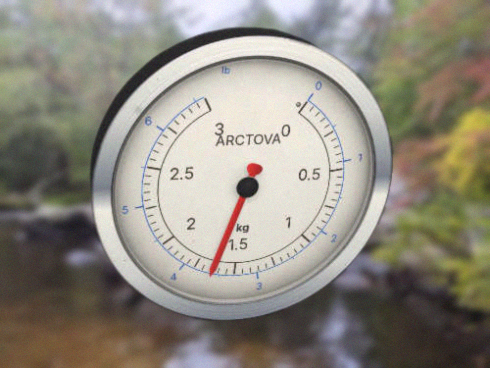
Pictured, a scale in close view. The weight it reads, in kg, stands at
1.65 kg
